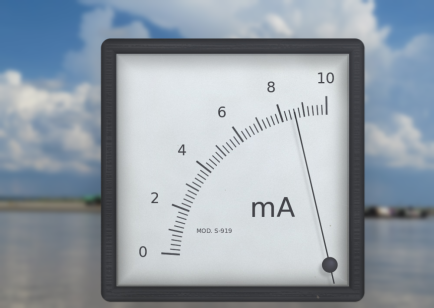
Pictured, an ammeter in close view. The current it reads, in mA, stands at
8.6 mA
